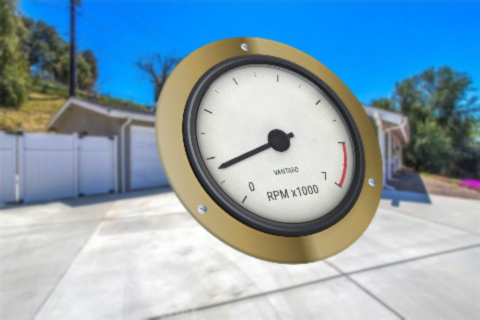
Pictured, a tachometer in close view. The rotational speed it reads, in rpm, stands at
750 rpm
